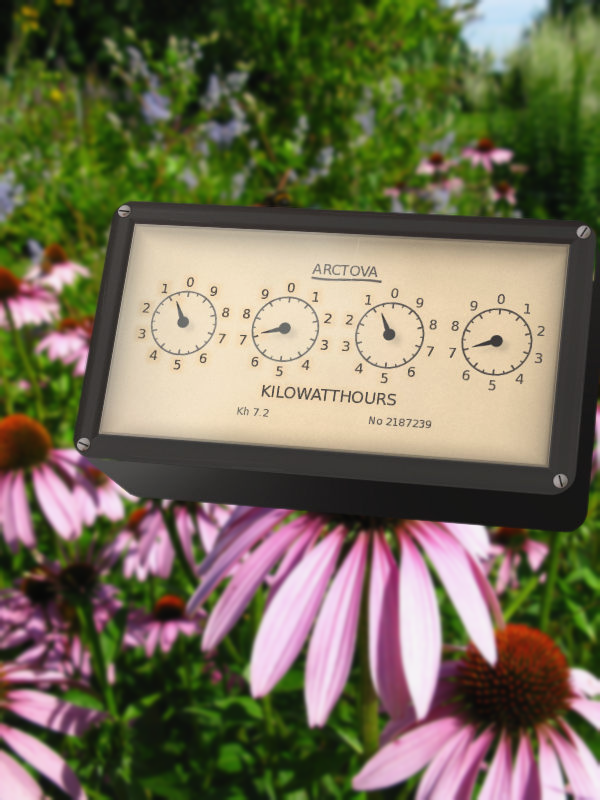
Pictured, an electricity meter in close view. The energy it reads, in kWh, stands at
707 kWh
